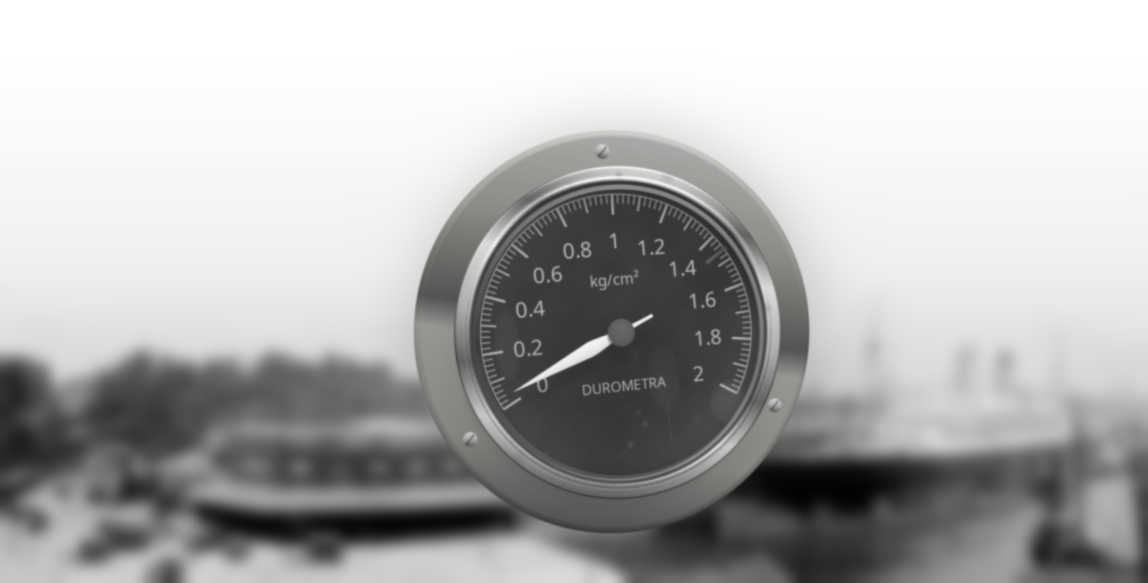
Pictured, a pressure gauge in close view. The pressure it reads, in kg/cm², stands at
0.04 kg/cm²
